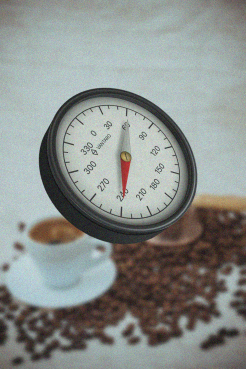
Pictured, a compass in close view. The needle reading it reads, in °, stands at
240 °
